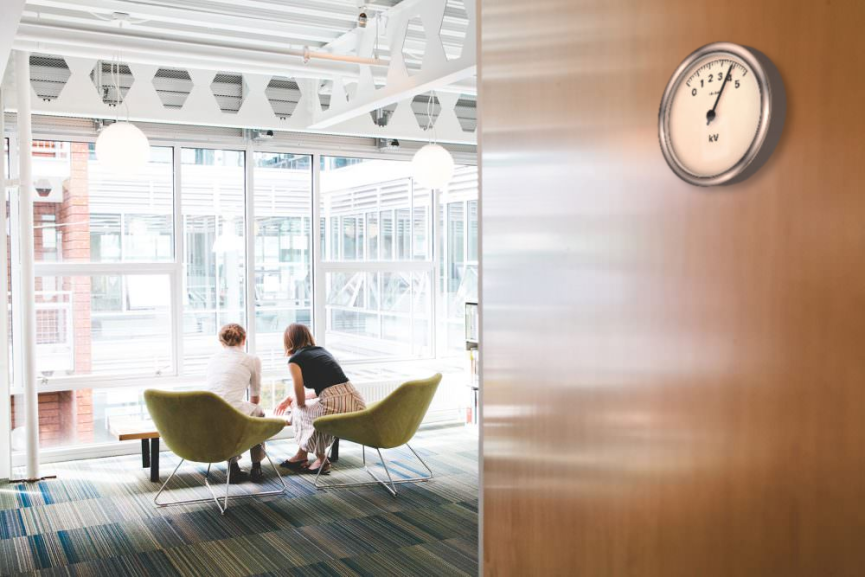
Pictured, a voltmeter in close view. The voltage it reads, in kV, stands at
4 kV
